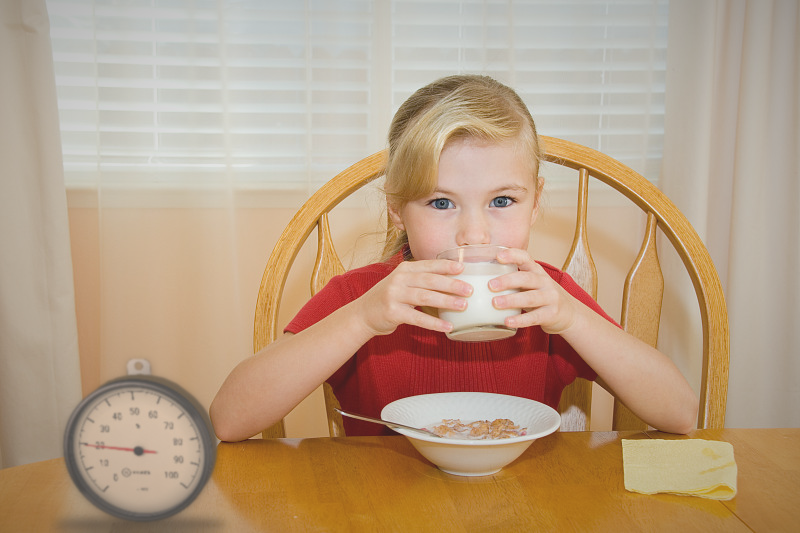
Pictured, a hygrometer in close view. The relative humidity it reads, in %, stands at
20 %
